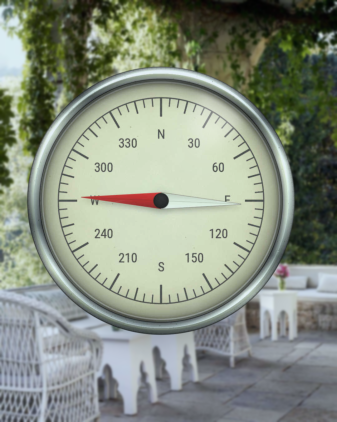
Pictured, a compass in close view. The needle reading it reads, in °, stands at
272.5 °
